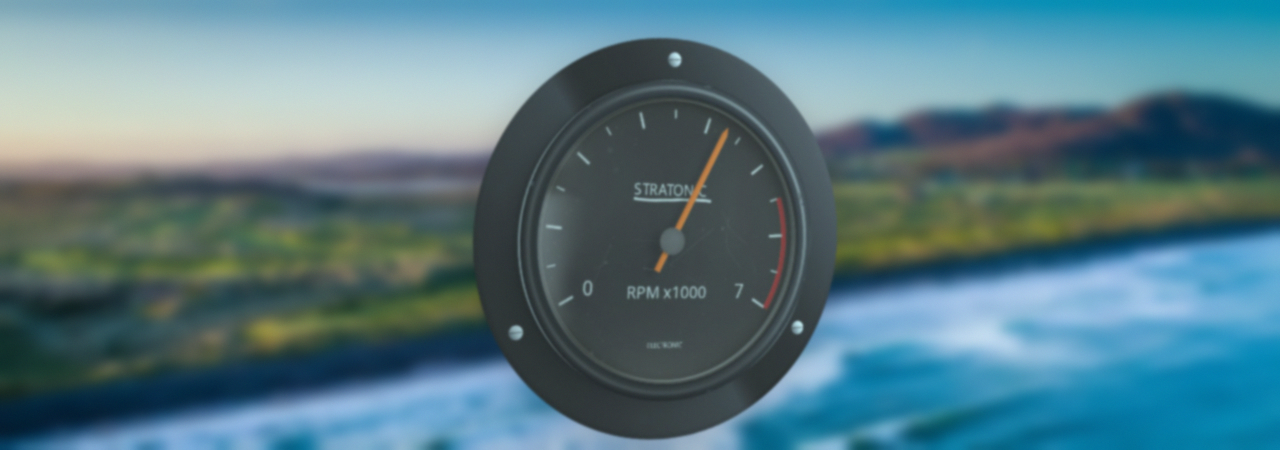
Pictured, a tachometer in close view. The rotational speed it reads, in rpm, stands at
4250 rpm
